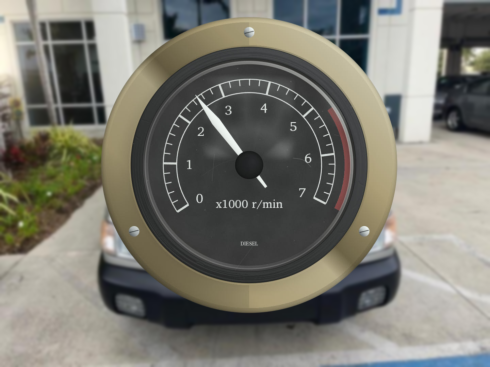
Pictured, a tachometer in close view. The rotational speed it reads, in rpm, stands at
2500 rpm
